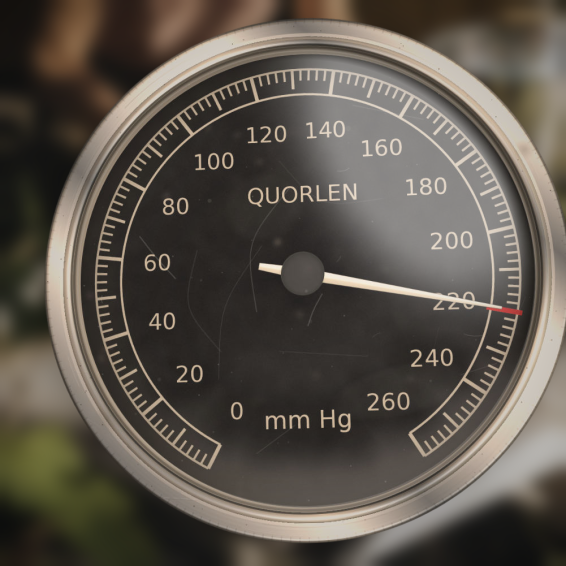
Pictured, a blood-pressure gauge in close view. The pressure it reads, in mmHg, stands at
220 mmHg
